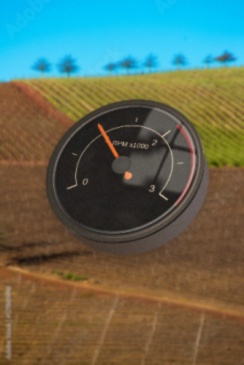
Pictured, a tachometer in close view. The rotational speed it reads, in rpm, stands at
1000 rpm
